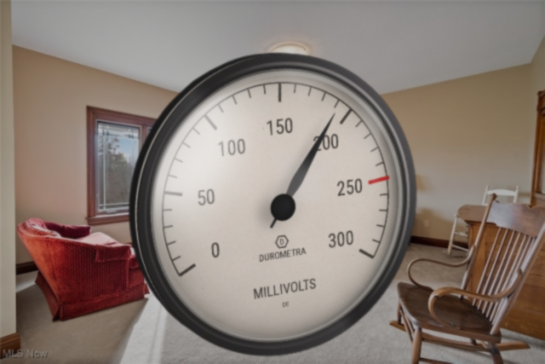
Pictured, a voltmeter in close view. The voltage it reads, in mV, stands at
190 mV
